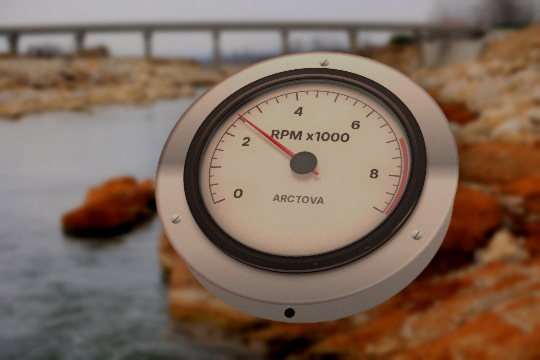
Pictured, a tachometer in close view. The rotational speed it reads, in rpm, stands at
2500 rpm
